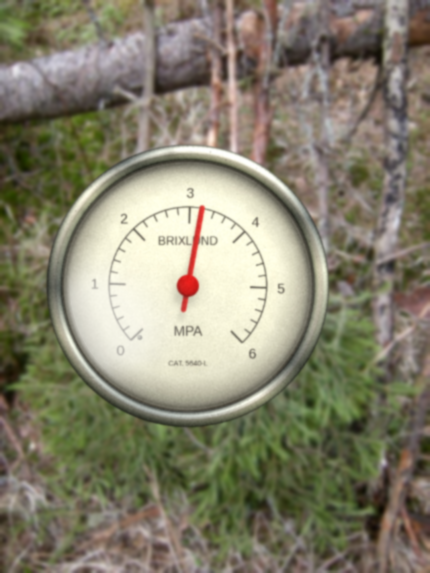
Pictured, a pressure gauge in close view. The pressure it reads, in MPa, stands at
3.2 MPa
